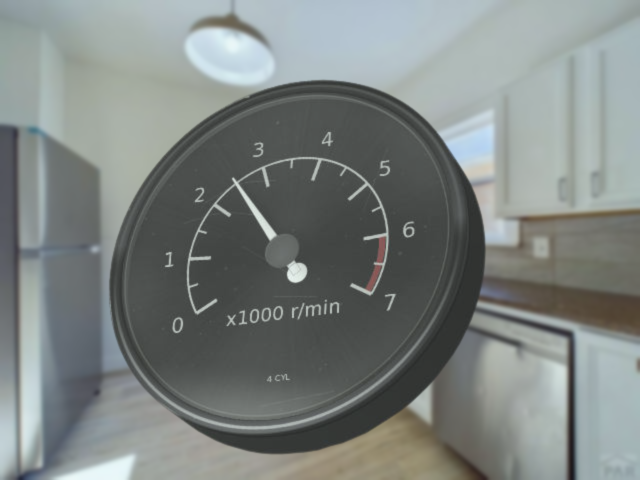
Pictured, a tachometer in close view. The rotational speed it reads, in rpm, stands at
2500 rpm
